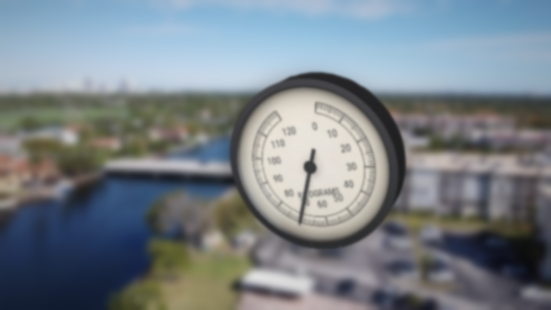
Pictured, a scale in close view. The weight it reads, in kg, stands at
70 kg
